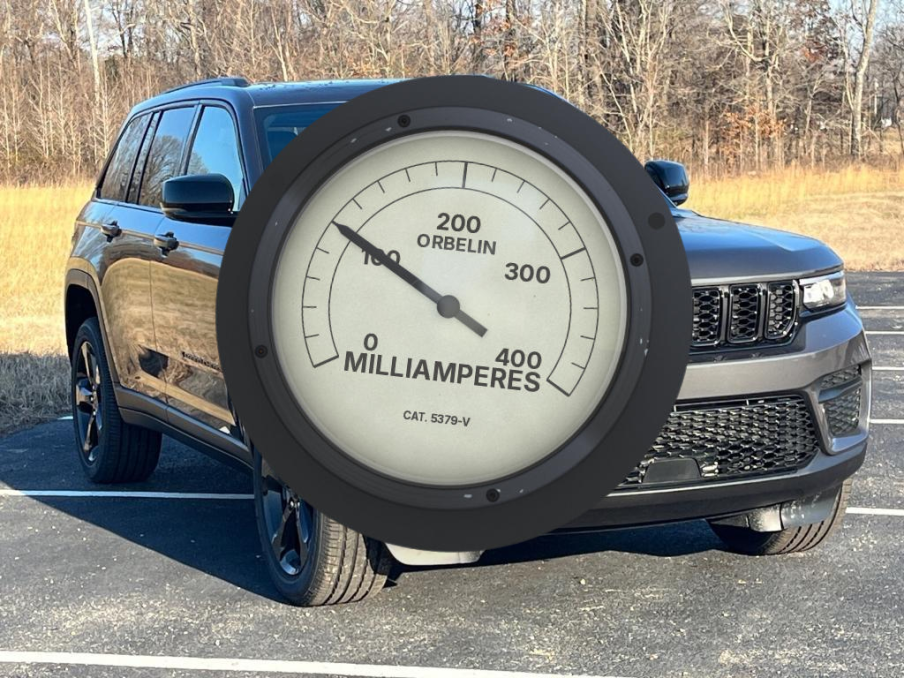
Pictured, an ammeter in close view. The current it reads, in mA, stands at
100 mA
